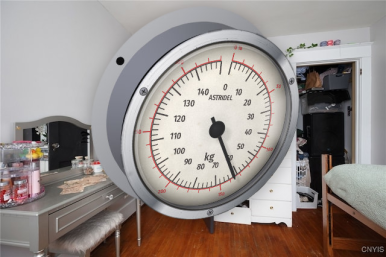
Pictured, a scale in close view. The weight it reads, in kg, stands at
62 kg
